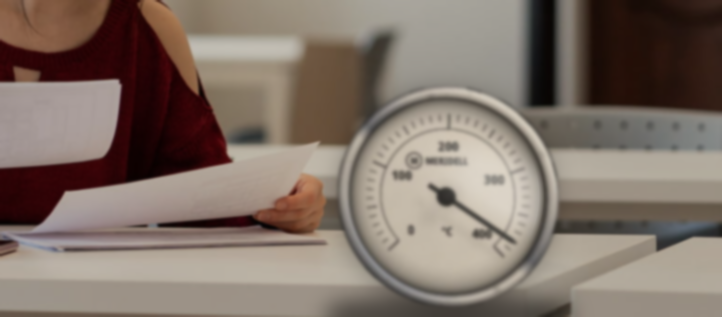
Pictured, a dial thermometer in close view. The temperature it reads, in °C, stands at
380 °C
